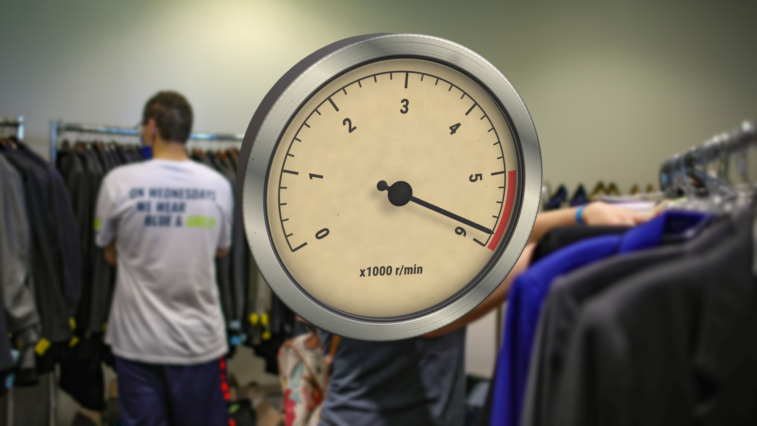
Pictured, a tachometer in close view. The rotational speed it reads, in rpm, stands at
5800 rpm
